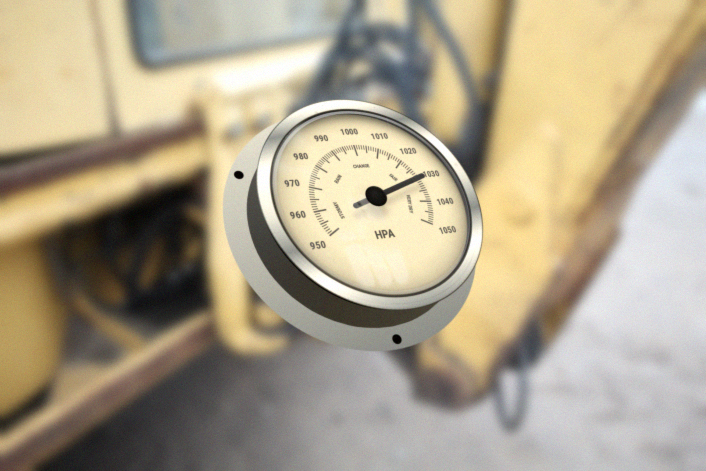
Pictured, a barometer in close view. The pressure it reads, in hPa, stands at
1030 hPa
